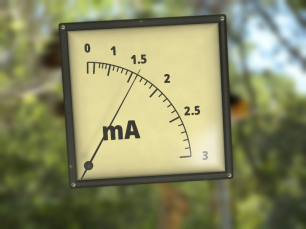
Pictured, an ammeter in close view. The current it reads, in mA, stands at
1.6 mA
